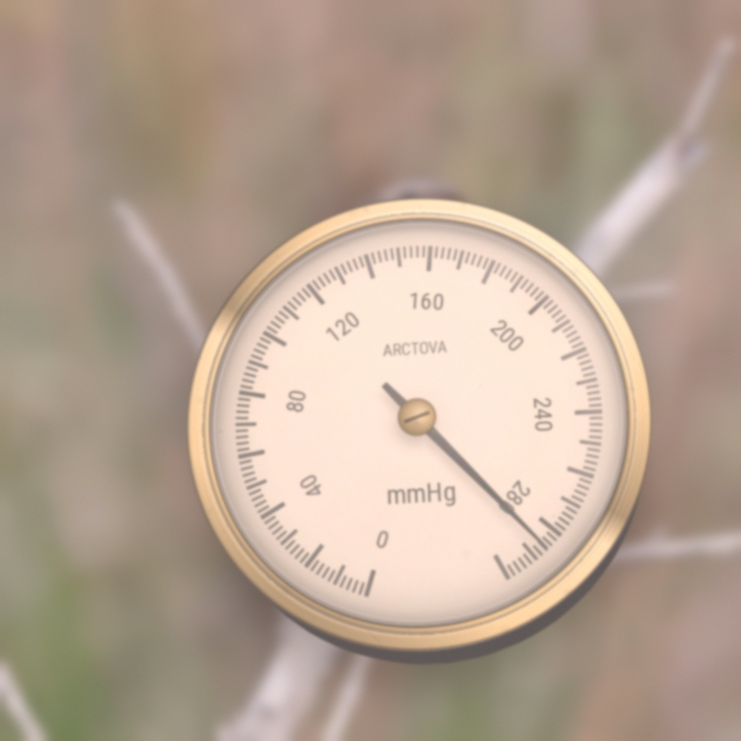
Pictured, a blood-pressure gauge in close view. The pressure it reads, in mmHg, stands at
286 mmHg
